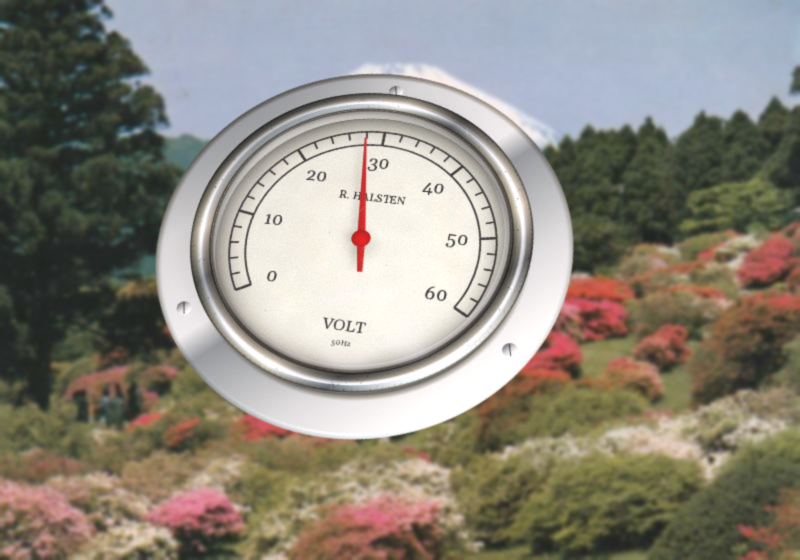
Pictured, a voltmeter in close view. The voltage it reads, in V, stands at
28 V
